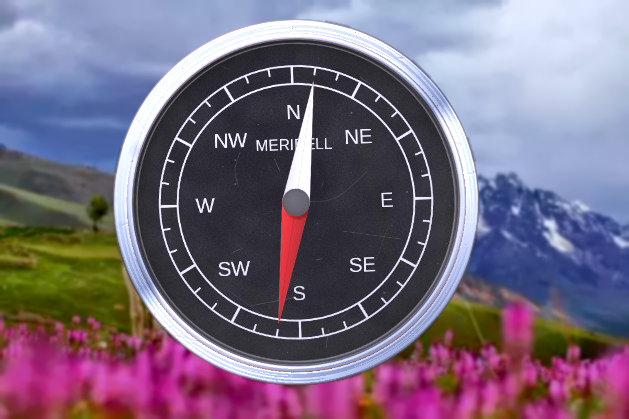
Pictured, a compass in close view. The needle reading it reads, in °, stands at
190 °
